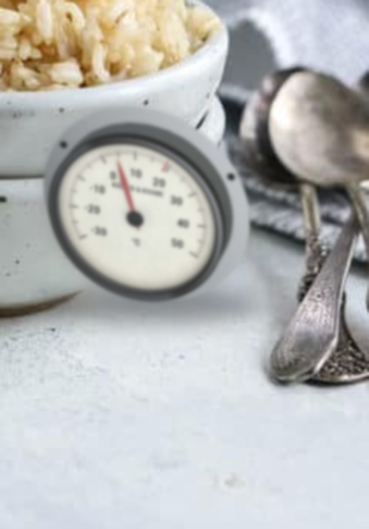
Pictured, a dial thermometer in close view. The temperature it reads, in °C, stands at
5 °C
